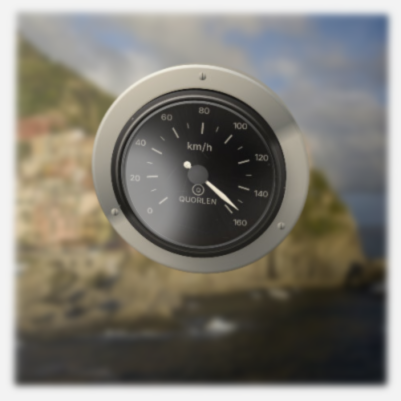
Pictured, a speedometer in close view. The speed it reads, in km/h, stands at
155 km/h
